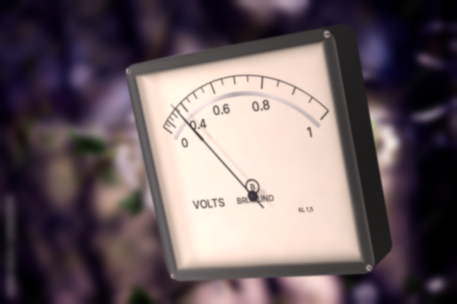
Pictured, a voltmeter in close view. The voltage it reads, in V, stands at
0.35 V
